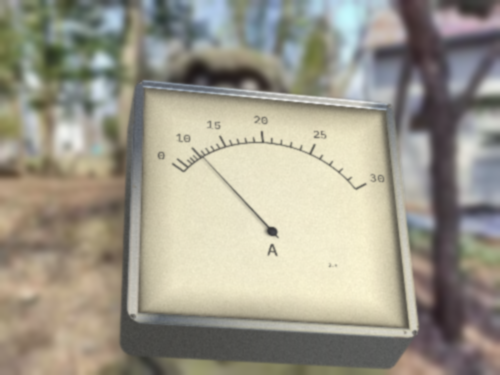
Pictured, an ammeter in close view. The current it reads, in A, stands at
10 A
